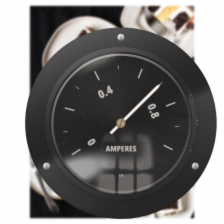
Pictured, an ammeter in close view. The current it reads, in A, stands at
0.7 A
